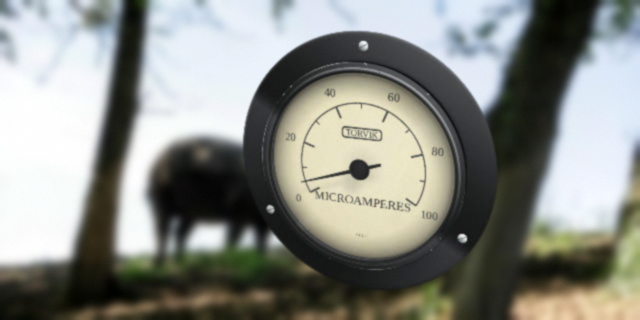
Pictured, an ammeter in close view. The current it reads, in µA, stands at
5 µA
